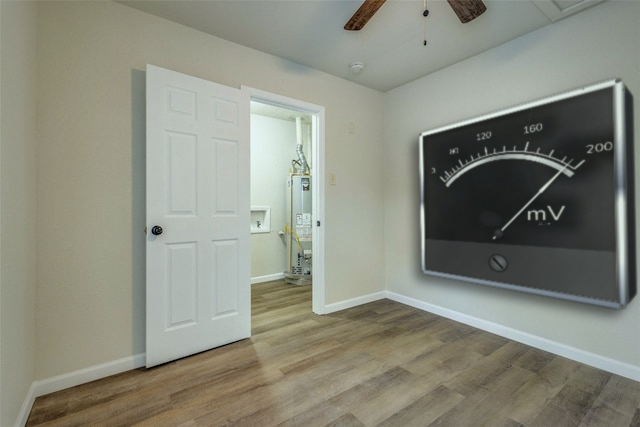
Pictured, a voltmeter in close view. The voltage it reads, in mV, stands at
195 mV
